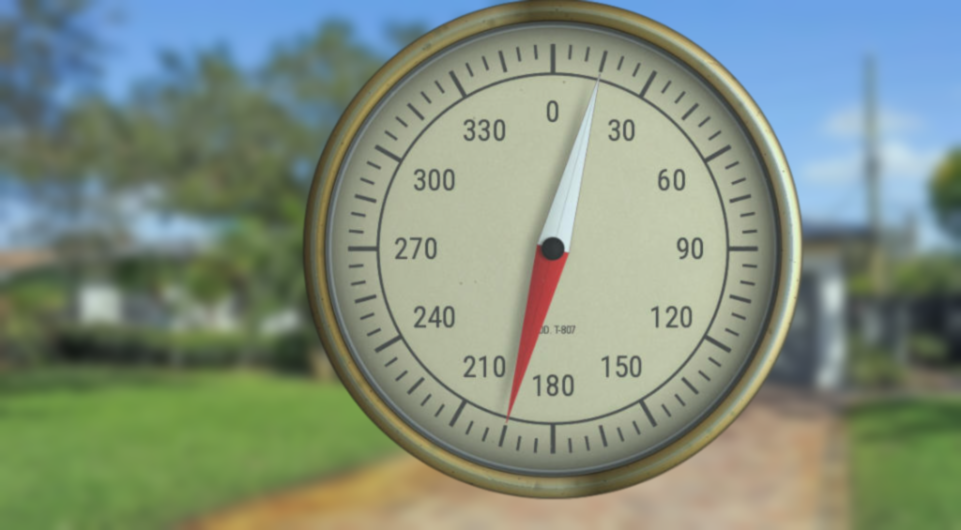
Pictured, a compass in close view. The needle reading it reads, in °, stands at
195 °
